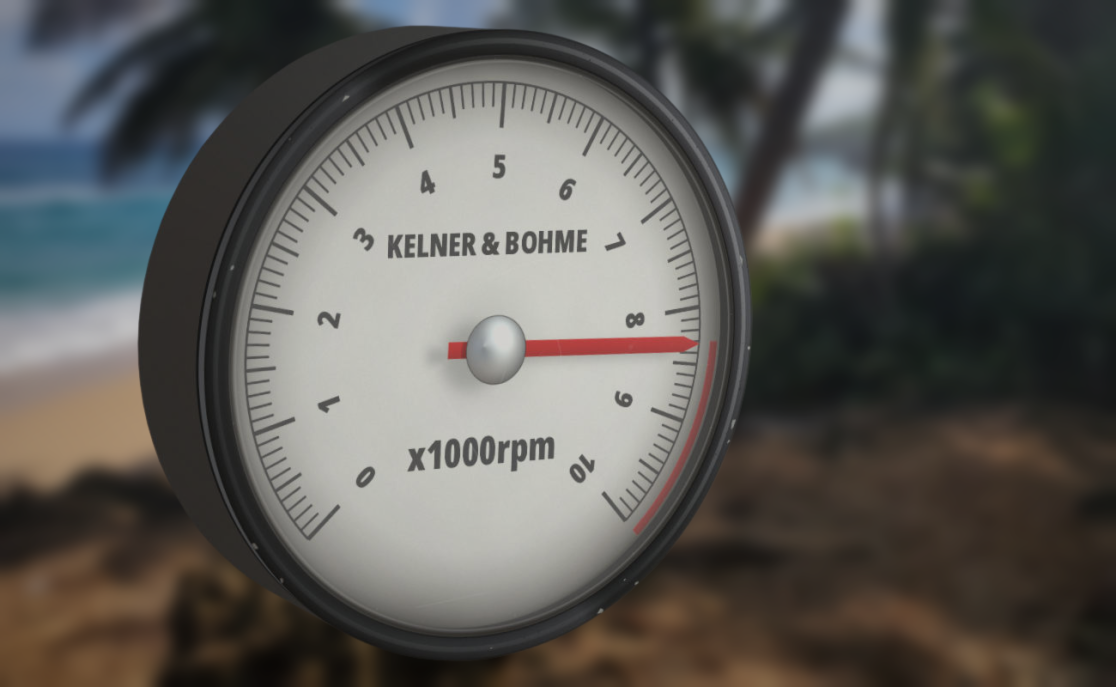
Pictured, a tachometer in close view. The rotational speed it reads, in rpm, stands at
8300 rpm
